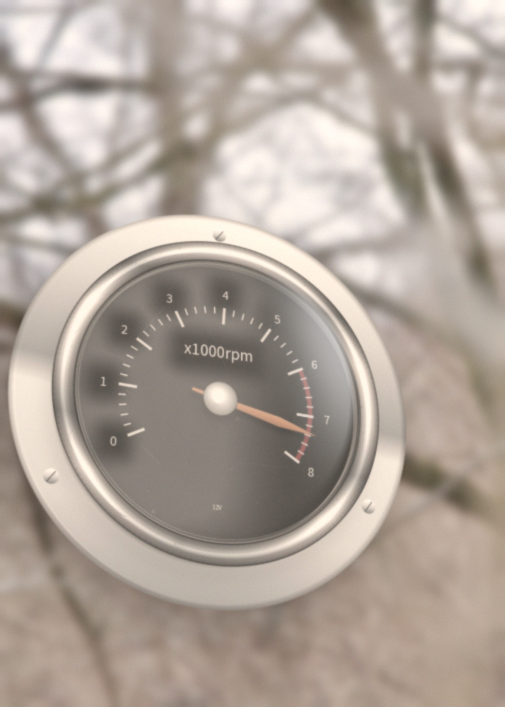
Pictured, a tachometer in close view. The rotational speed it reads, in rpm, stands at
7400 rpm
